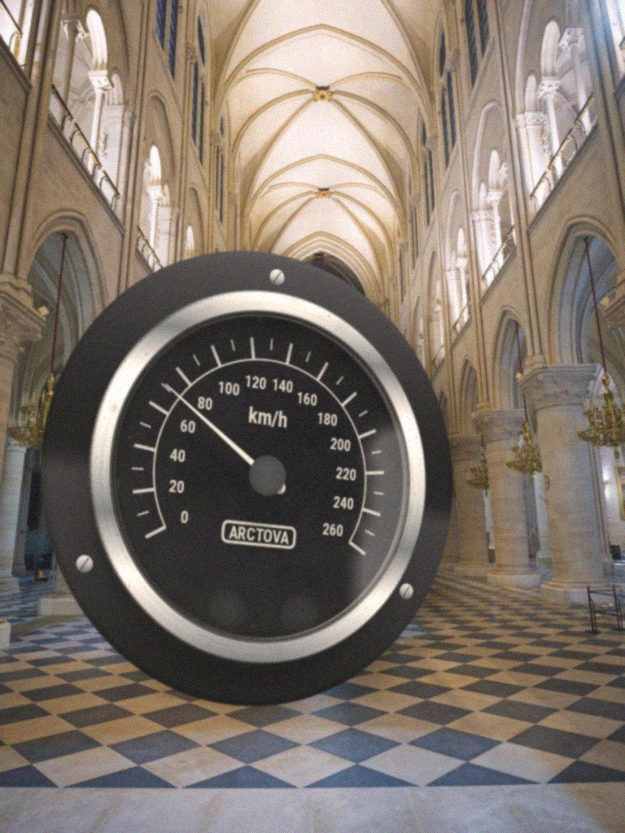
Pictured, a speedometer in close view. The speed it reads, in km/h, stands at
70 km/h
